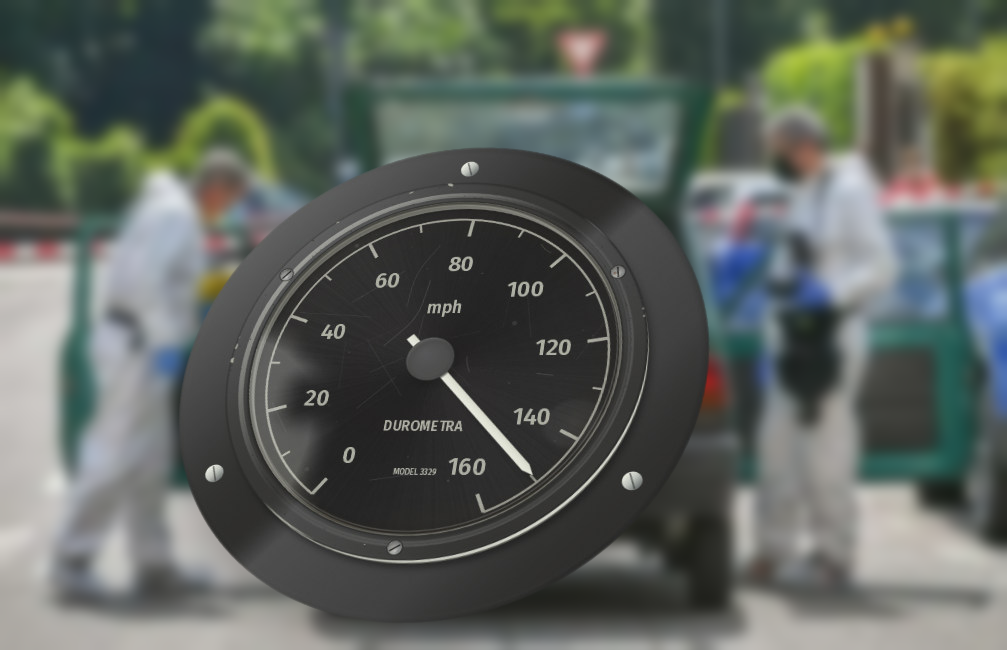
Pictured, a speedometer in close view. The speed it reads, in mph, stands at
150 mph
